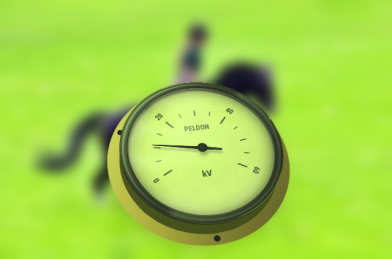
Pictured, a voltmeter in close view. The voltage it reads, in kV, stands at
10 kV
